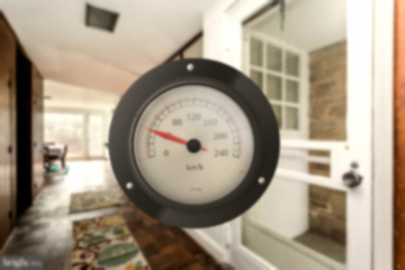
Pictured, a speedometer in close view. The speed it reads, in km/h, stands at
40 km/h
